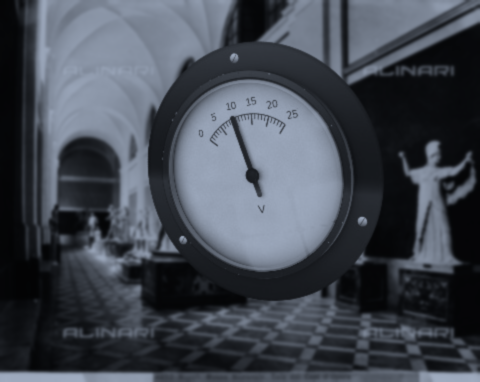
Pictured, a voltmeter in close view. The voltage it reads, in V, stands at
10 V
